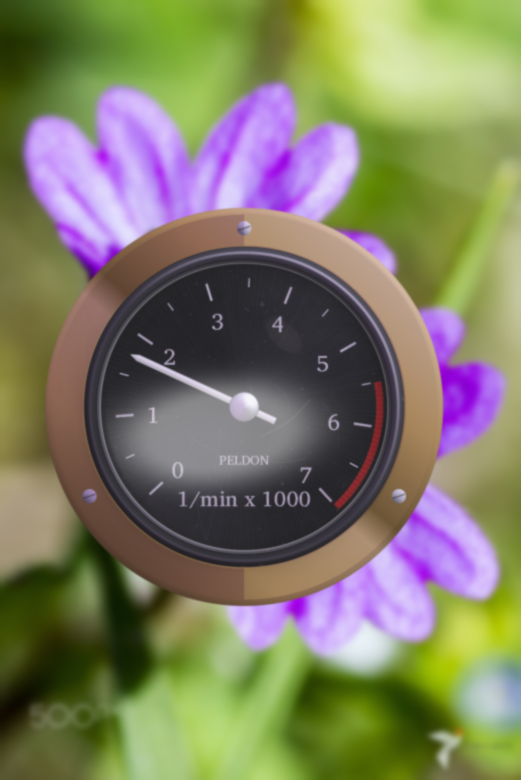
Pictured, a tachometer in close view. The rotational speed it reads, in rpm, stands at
1750 rpm
